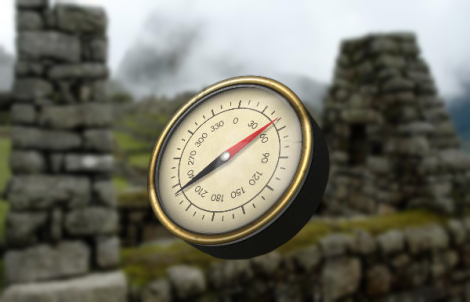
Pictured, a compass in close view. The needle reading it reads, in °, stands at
50 °
